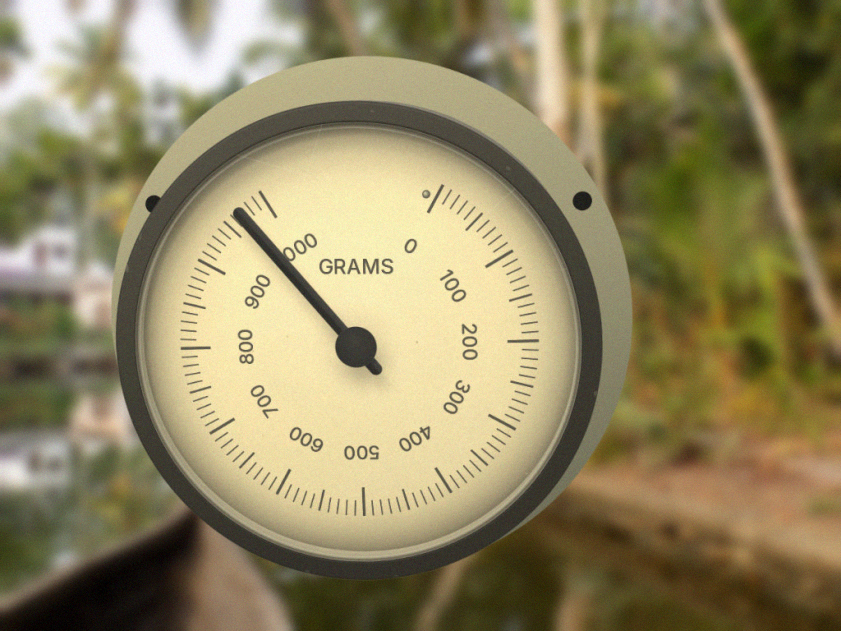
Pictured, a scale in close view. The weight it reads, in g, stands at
970 g
